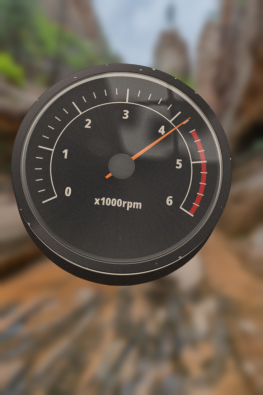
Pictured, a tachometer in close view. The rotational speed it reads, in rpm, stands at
4200 rpm
